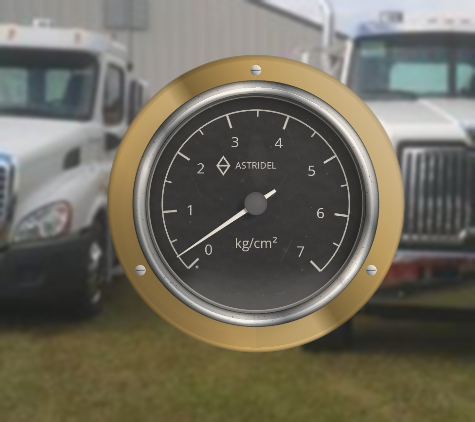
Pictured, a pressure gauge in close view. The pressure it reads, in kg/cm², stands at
0.25 kg/cm²
